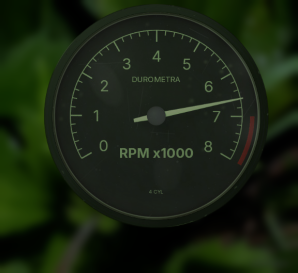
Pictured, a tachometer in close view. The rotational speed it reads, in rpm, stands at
6600 rpm
